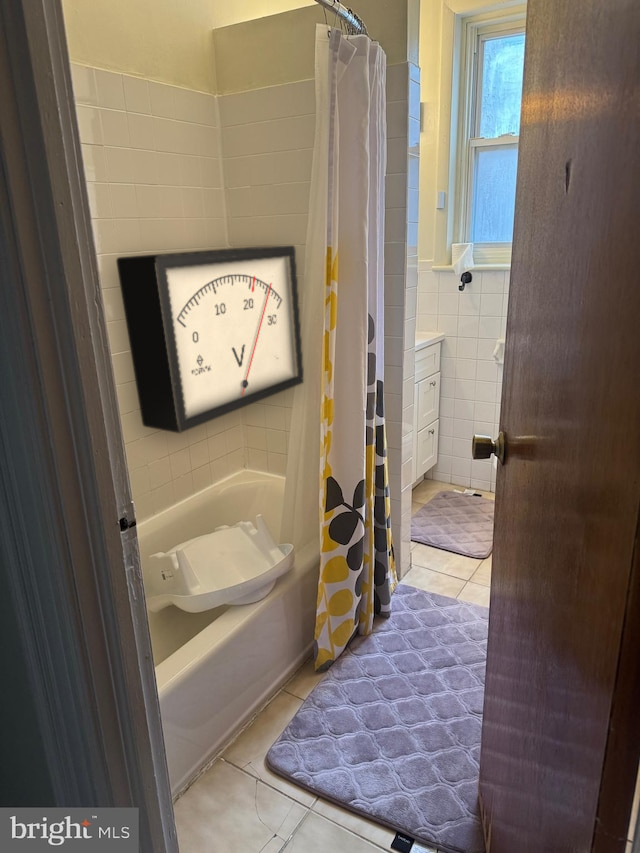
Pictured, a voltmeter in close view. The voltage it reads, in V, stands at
25 V
